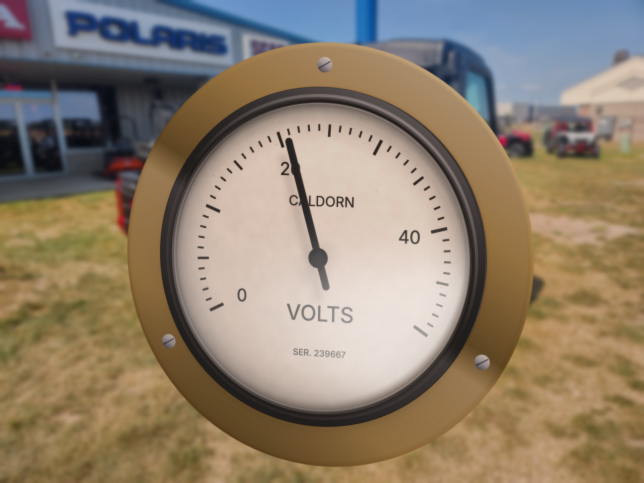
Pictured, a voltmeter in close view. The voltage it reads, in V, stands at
21 V
